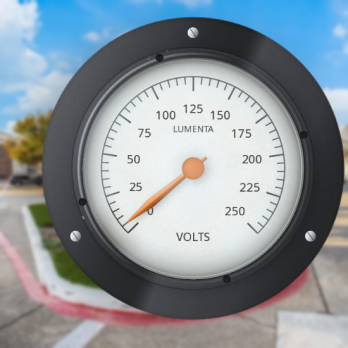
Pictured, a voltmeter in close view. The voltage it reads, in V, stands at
5 V
